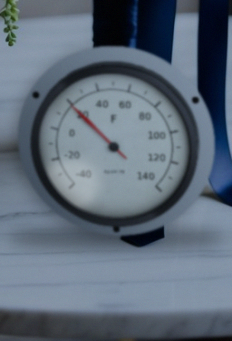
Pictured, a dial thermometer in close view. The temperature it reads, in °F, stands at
20 °F
